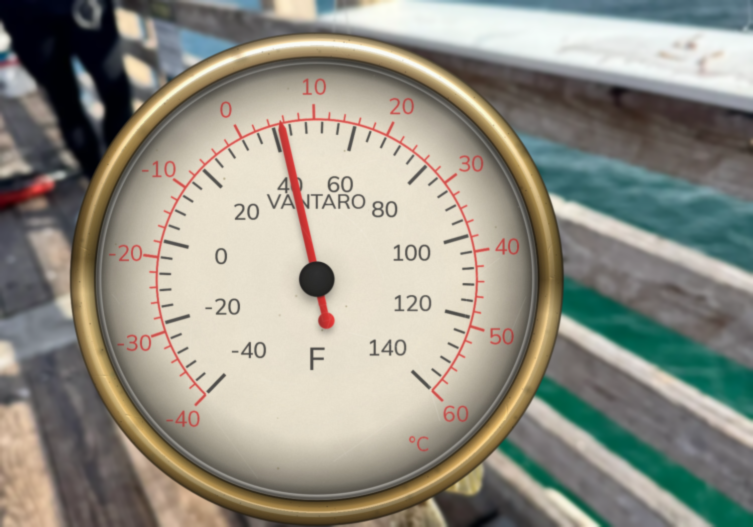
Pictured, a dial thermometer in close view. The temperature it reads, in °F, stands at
42 °F
